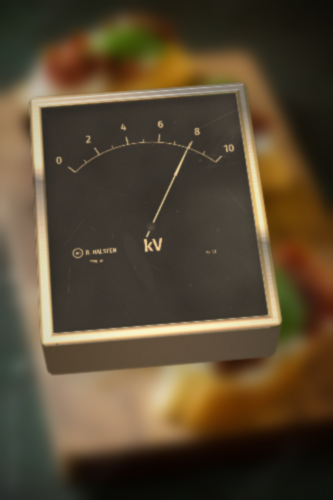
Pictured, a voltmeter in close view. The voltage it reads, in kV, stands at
8 kV
